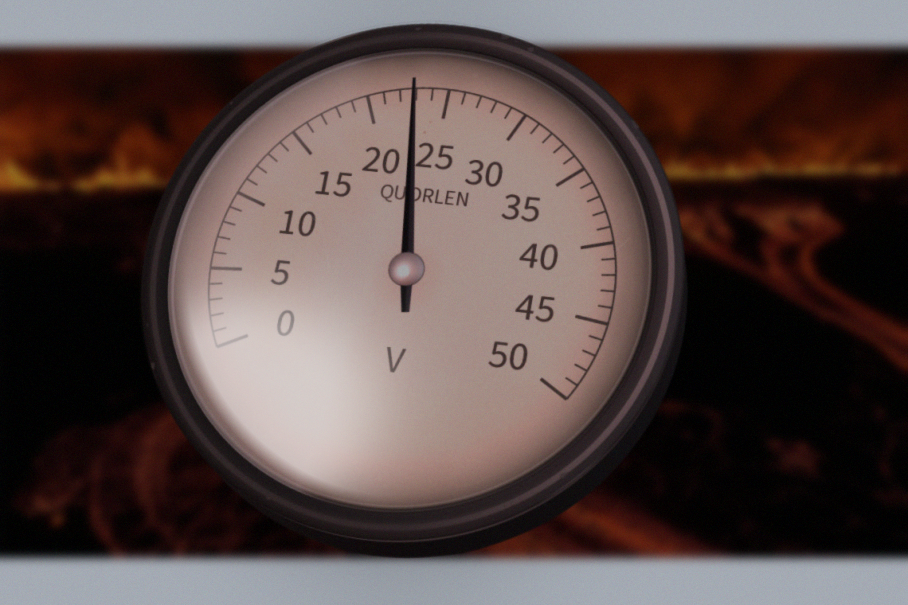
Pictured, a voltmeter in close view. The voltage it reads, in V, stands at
23 V
